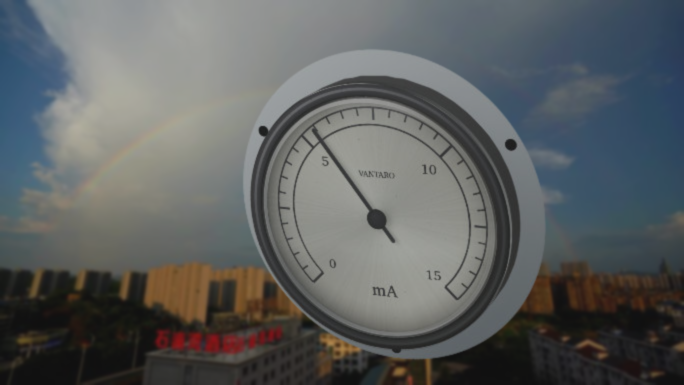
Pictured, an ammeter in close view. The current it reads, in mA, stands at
5.5 mA
